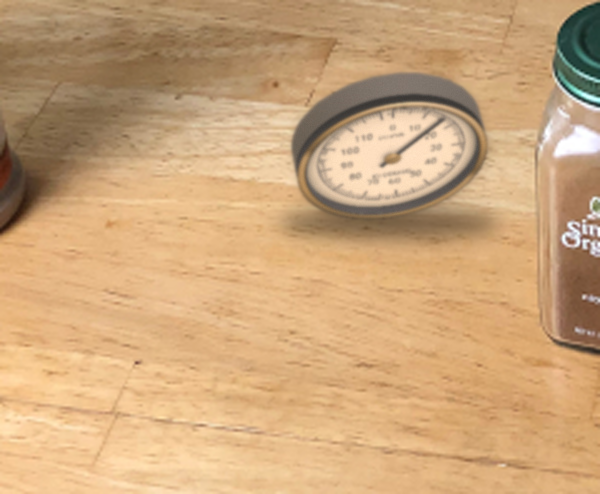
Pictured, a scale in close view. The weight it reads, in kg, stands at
15 kg
